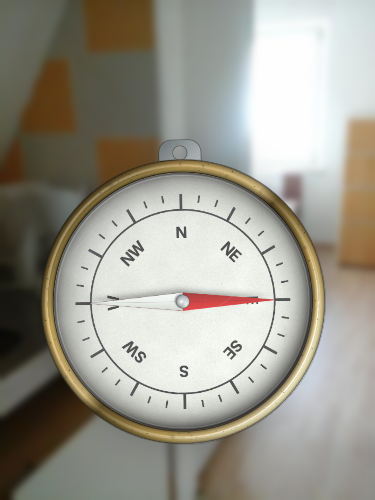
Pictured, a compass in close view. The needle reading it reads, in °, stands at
90 °
